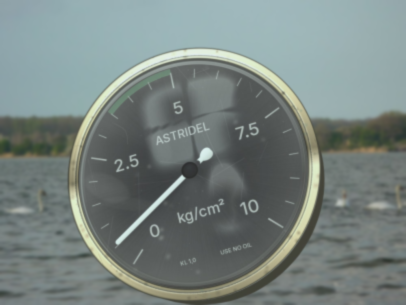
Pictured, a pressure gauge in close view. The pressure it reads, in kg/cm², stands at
0.5 kg/cm²
